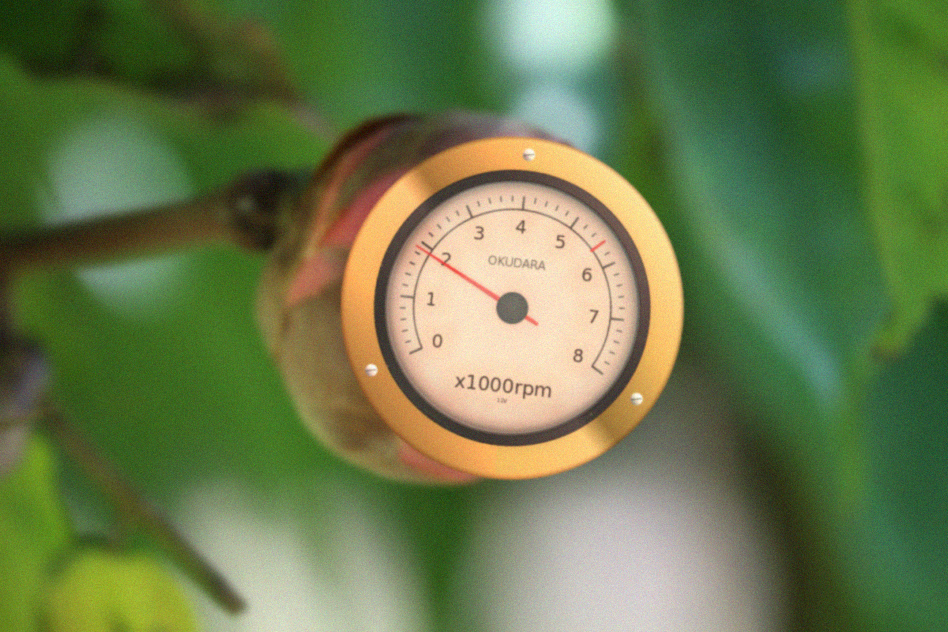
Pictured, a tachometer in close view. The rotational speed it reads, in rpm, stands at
1900 rpm
